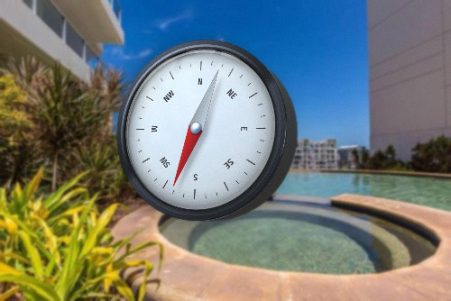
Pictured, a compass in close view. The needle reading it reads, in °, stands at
200 °
